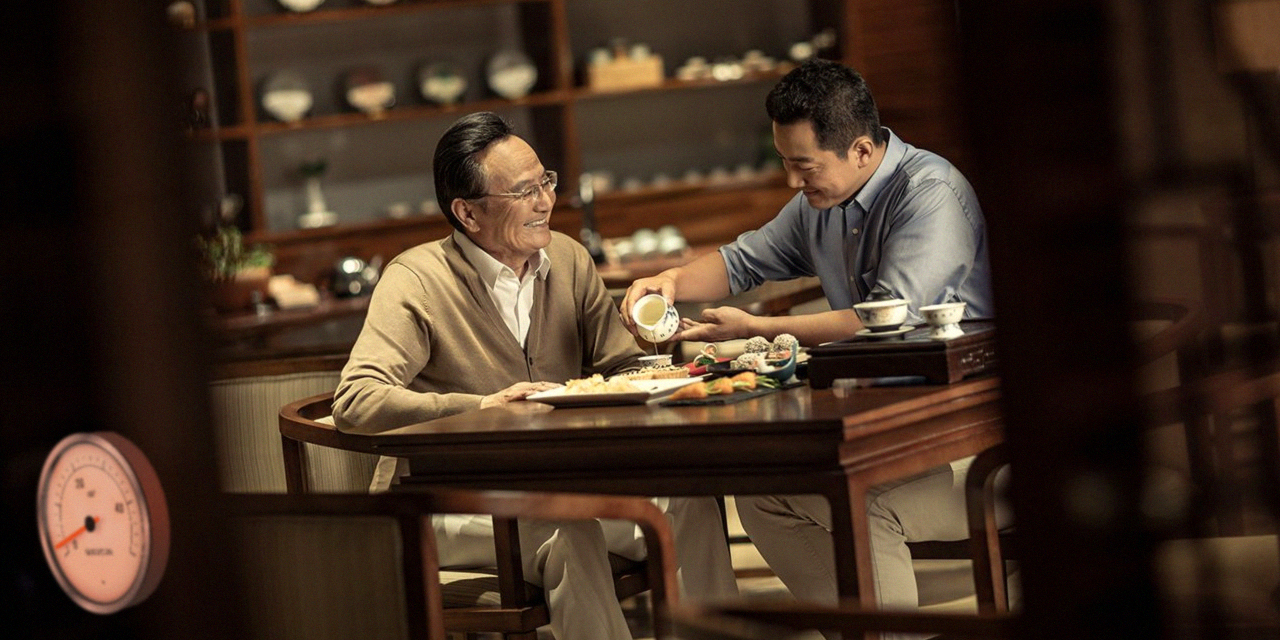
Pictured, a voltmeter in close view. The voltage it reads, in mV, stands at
2 mV
